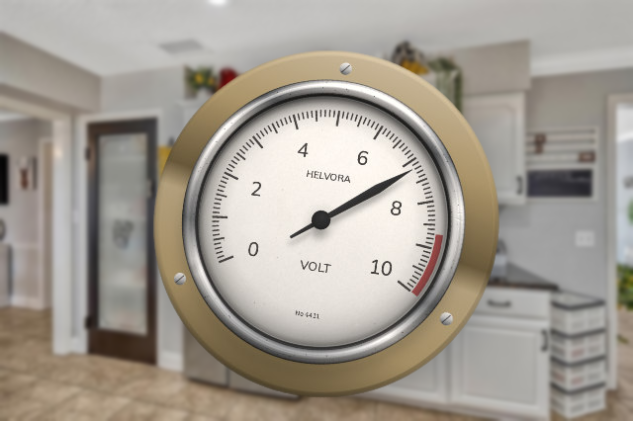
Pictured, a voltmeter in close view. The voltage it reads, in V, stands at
7.2 V
